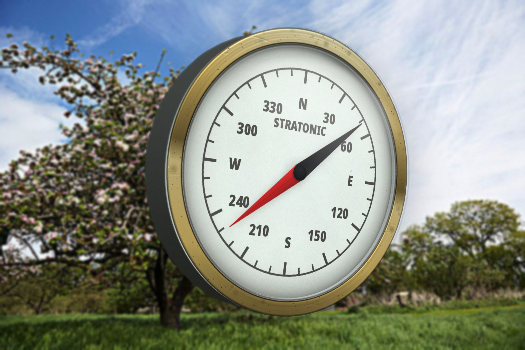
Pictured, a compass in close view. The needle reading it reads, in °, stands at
230 °
